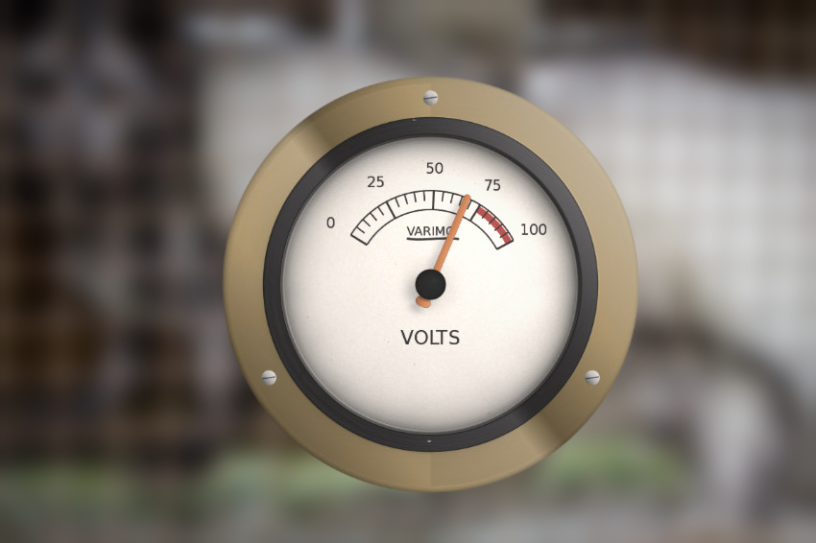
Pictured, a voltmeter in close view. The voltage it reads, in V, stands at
67.5 V
